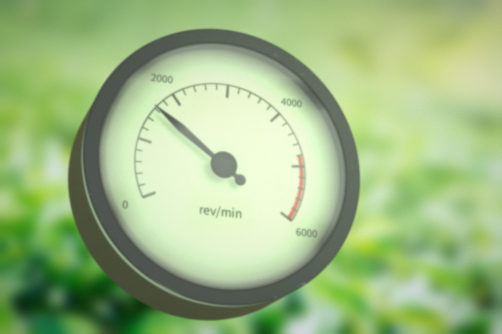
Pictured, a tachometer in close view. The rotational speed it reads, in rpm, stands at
1600 rpm
